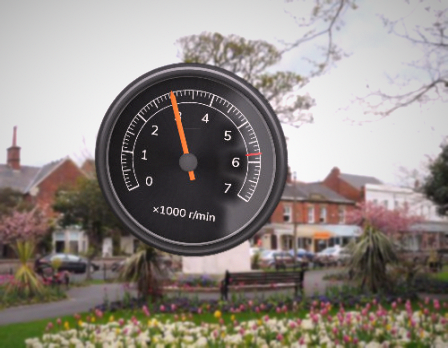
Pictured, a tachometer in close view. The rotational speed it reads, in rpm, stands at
3000 rpm
